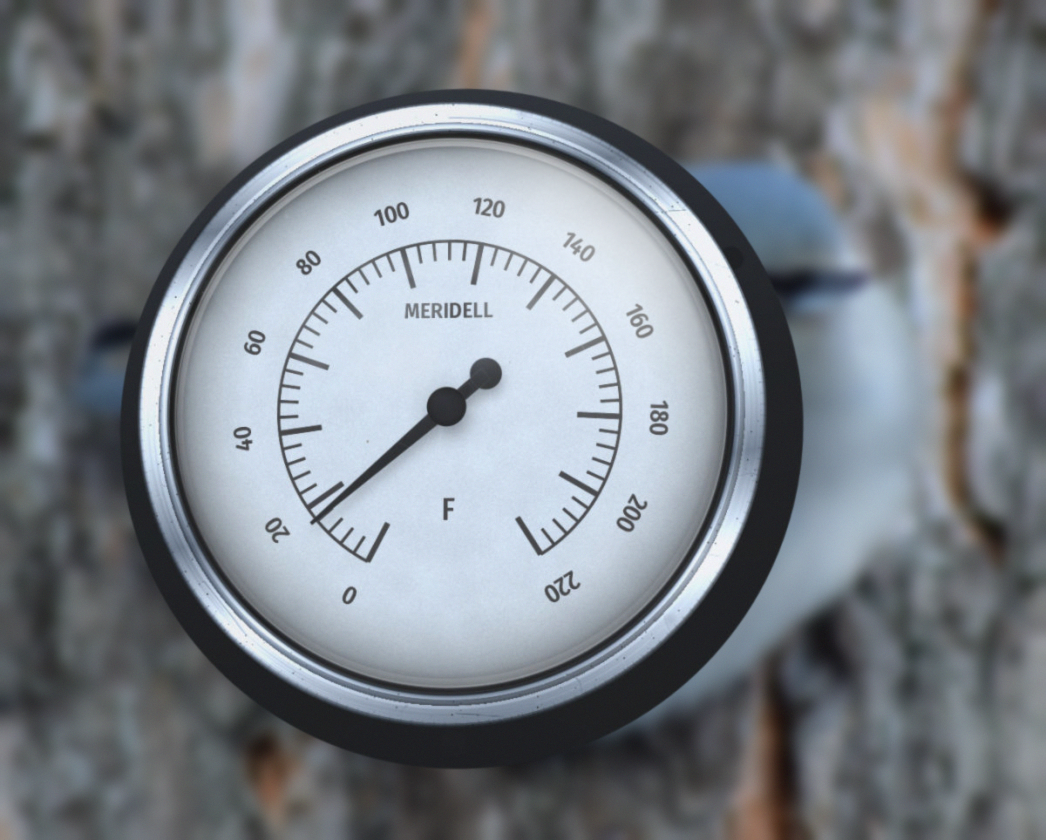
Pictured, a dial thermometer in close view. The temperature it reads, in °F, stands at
16 °F
